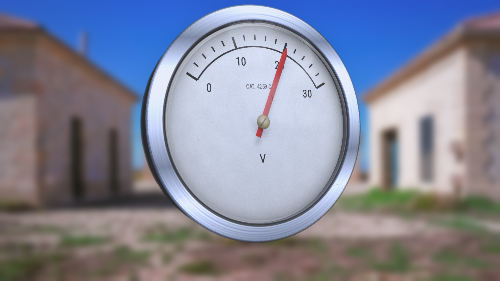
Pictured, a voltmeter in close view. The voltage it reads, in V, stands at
20 V
